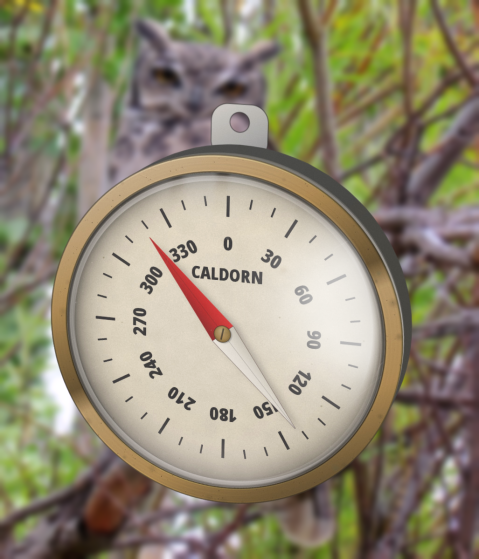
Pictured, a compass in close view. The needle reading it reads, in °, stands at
320 °
